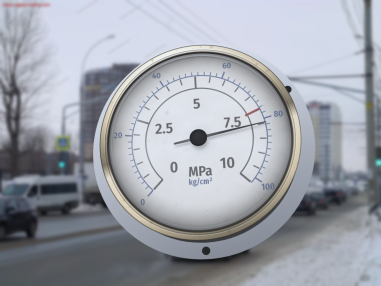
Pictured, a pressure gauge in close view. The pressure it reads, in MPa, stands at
8 MPa
